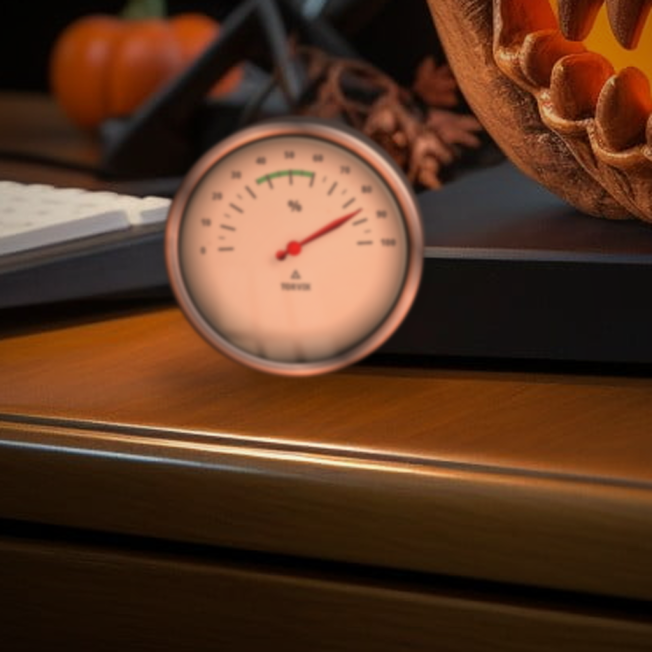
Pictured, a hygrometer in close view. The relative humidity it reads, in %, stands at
85 %
